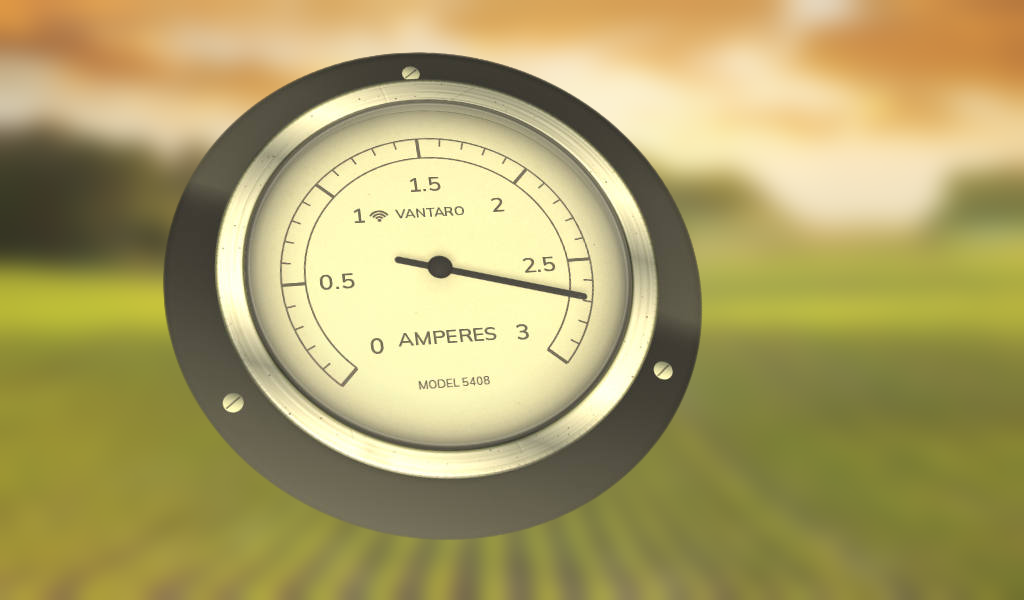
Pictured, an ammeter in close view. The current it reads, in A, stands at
2.7 A
